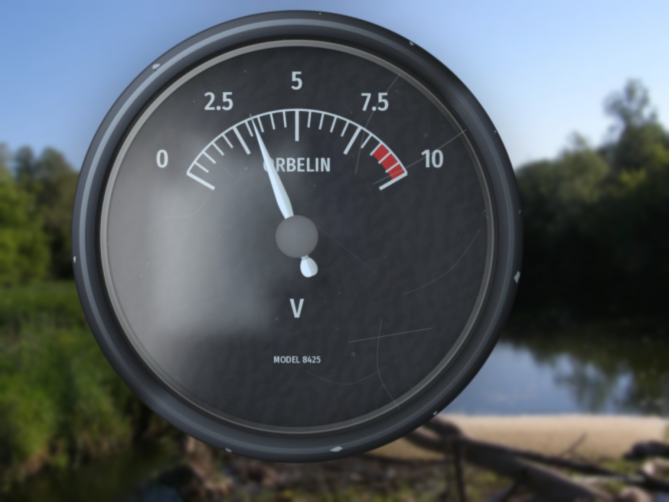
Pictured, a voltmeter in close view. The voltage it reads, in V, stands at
3.25 V
